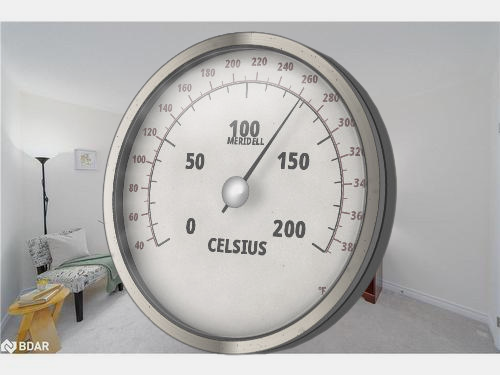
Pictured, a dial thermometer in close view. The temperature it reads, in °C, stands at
130 °C
